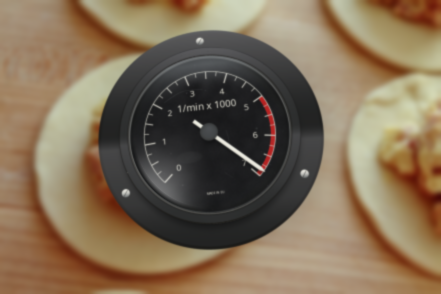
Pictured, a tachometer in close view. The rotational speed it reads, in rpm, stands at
6875 rpm
